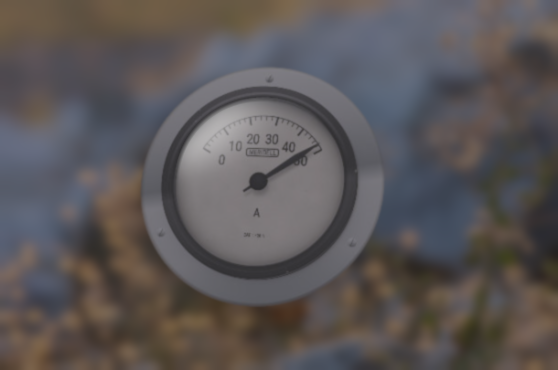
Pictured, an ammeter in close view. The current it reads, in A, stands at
48 A
